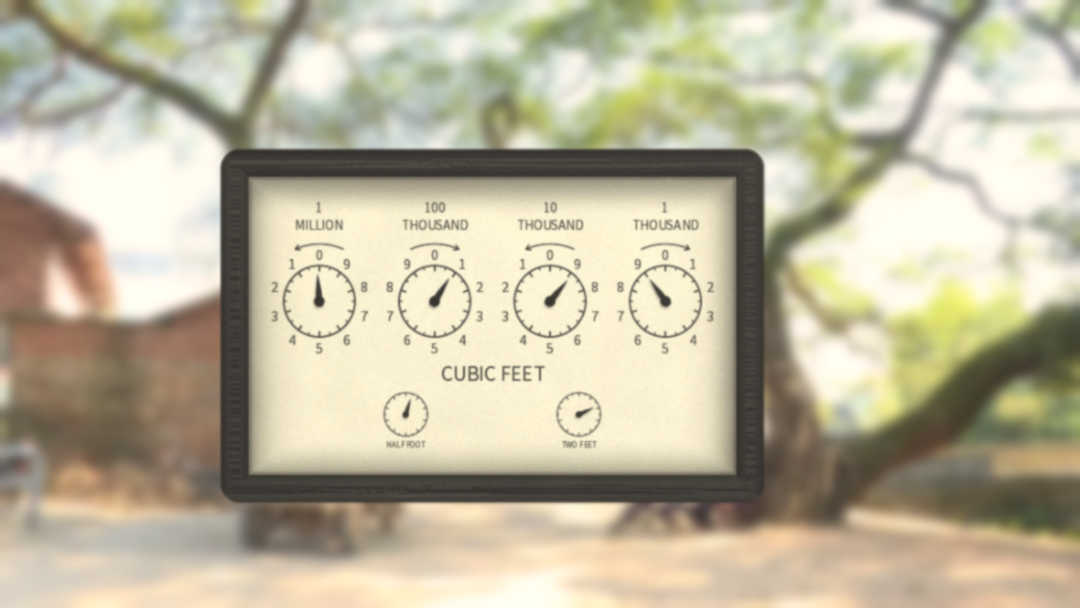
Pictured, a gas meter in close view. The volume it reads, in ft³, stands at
8900 ft³
